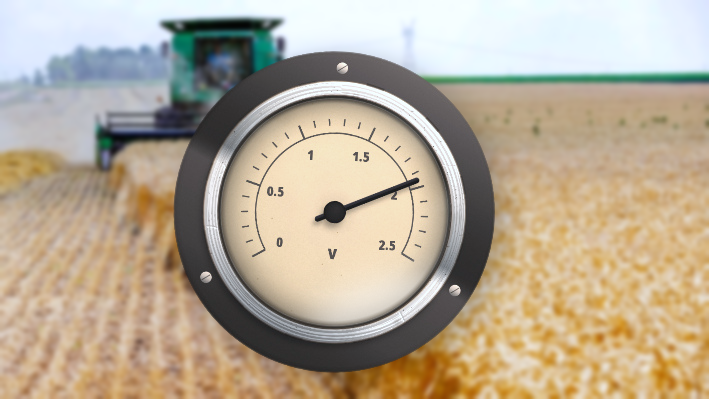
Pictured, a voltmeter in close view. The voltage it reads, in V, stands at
1.95 V
